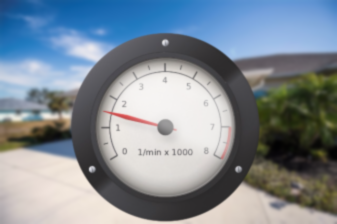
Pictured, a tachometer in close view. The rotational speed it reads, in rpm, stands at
1500 rpm
